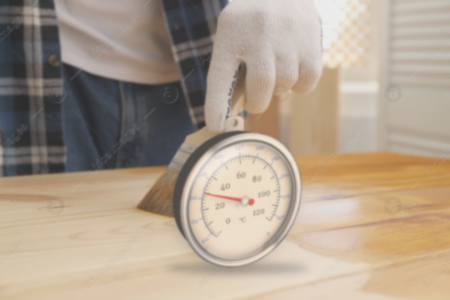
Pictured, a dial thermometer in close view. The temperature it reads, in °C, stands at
30 °C
